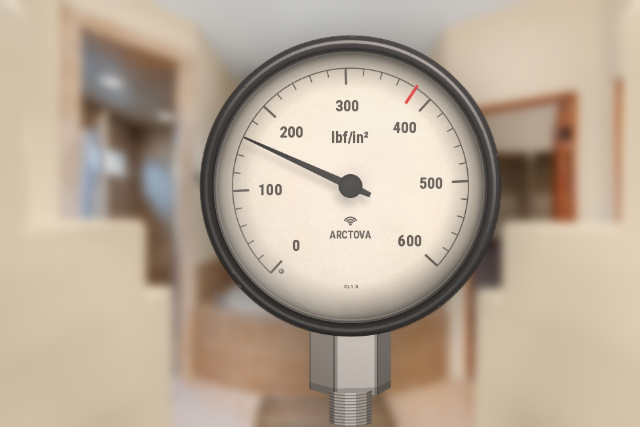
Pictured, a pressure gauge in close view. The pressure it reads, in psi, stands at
160 psi
